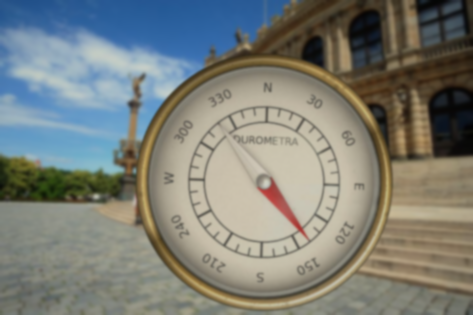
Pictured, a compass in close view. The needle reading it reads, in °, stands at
140 °
